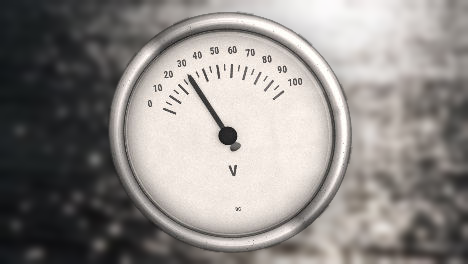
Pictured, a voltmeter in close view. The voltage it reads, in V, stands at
30 V
